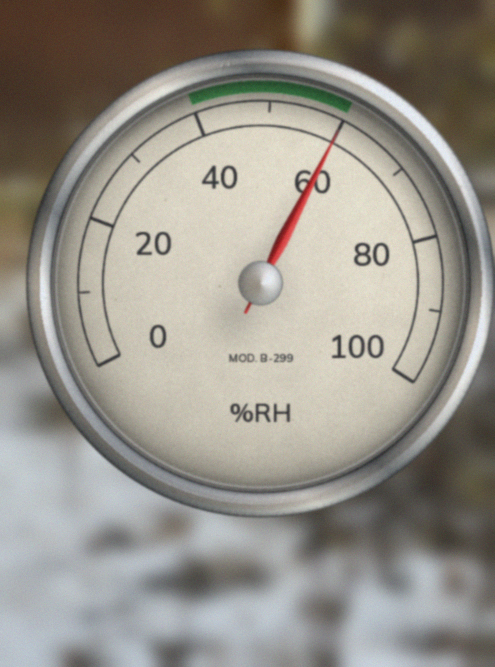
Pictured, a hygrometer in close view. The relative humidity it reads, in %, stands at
60 %
